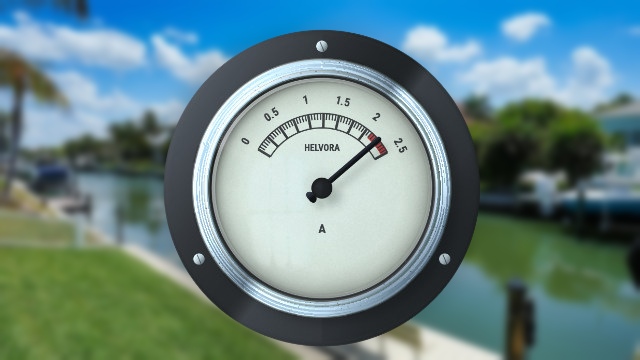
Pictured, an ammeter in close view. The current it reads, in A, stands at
2.25 A
